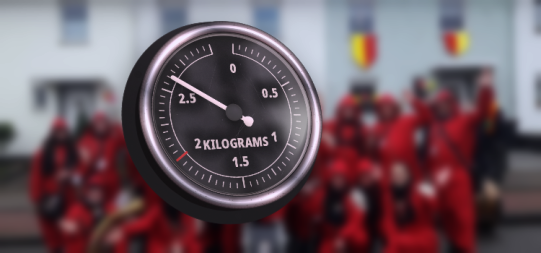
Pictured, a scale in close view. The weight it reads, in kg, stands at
2.6 kg
